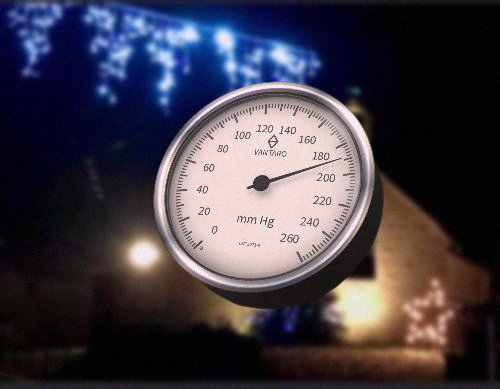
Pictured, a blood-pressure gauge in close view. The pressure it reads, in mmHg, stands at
190 mmHg
